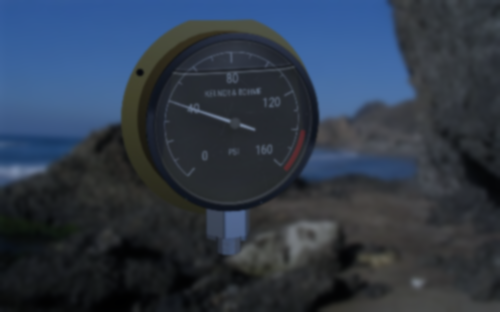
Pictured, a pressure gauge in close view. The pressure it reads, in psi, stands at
40 psi
